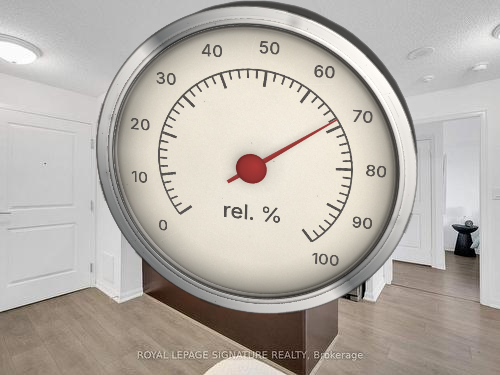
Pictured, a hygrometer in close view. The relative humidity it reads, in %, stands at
68 %
